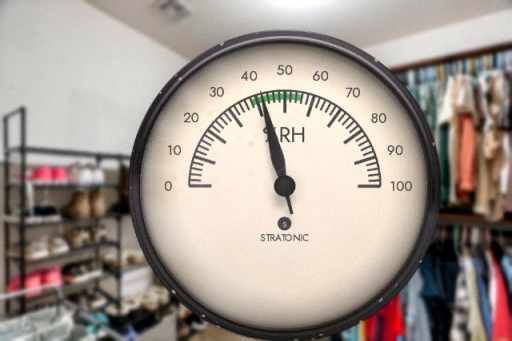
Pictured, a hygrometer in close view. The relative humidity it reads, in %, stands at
42 %
